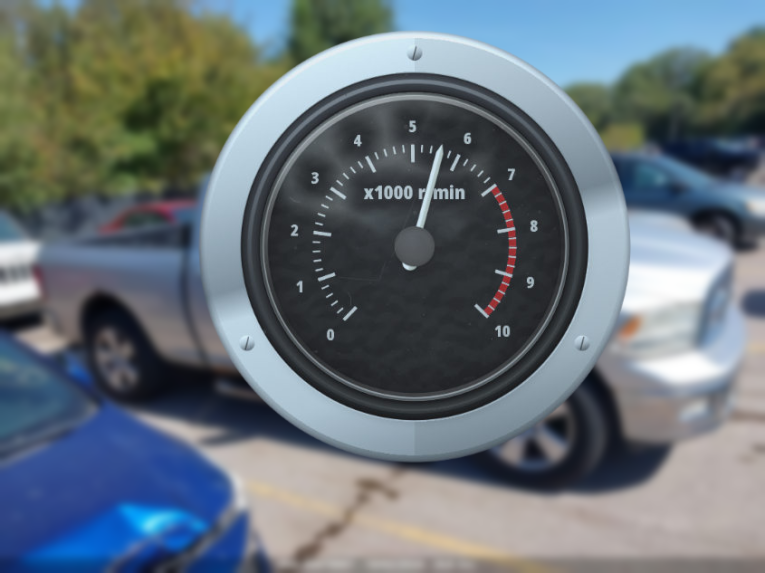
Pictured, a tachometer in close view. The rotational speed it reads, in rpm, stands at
5600 rpm
